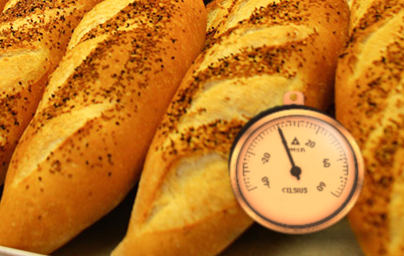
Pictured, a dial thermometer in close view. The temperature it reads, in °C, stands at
0 °C
